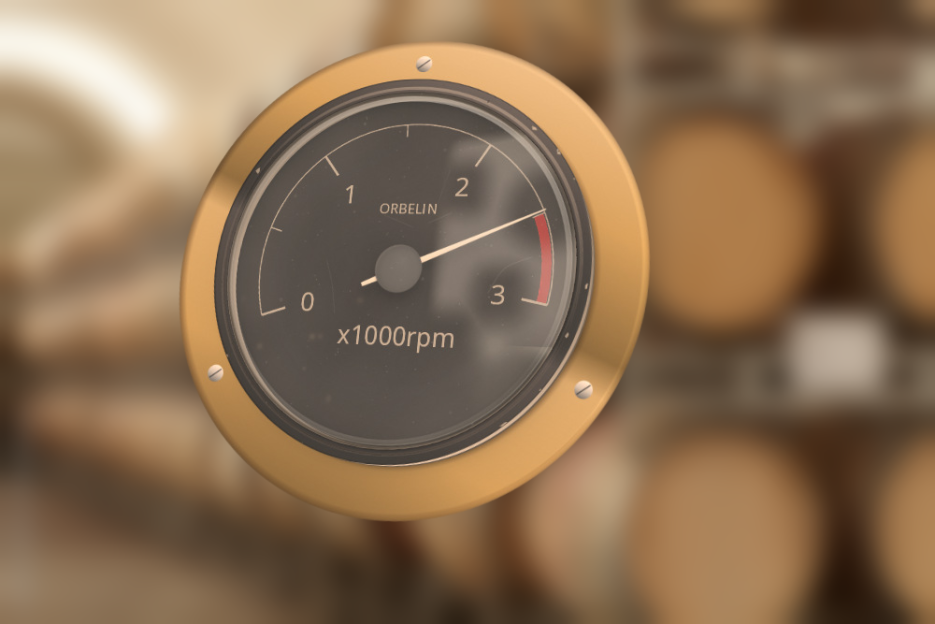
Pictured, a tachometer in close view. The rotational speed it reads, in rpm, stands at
2500 rpm
